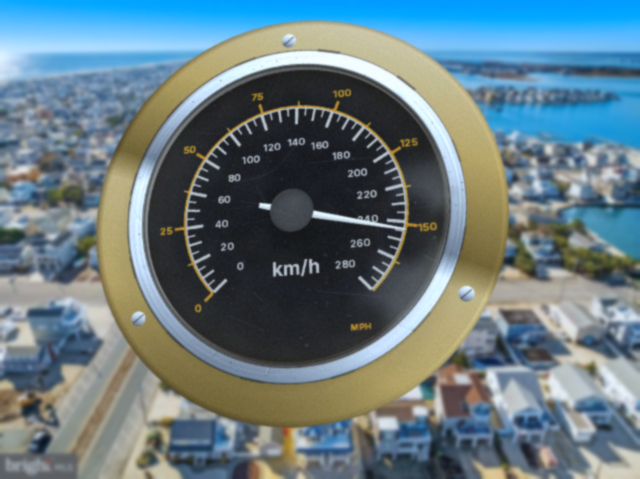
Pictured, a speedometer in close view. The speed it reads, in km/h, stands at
245 km/h
